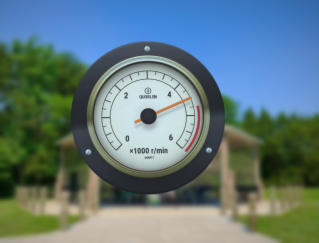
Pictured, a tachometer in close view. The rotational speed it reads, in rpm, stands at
4500 rpm
